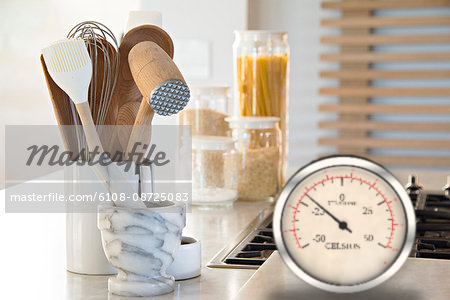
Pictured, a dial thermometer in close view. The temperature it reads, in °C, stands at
-20 °C
